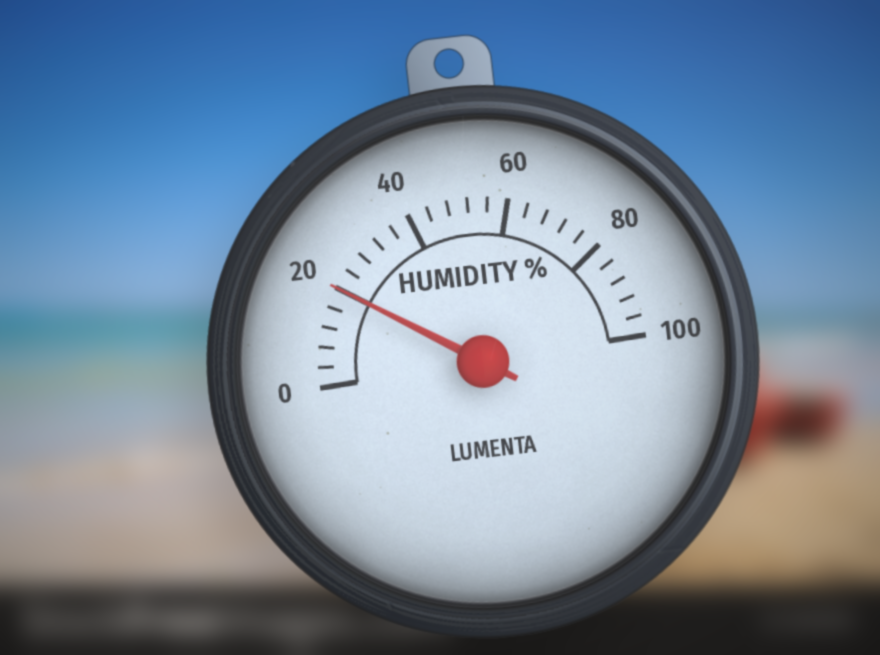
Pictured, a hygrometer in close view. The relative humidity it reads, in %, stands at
20 %
